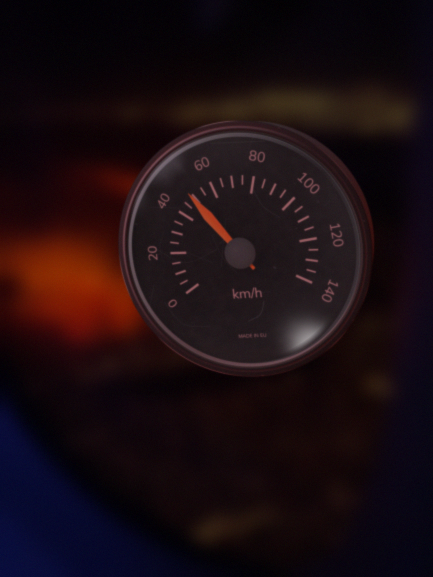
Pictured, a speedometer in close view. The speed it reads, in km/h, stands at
50 km/h
